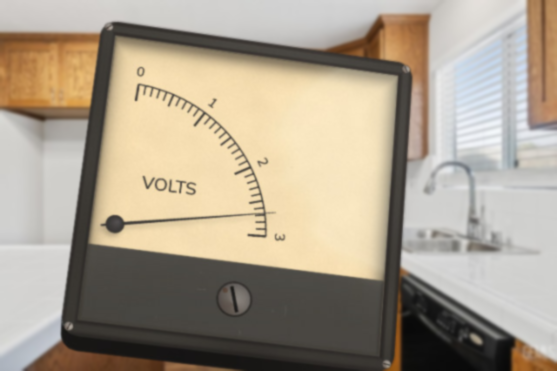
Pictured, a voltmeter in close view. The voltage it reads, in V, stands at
2.7 V
